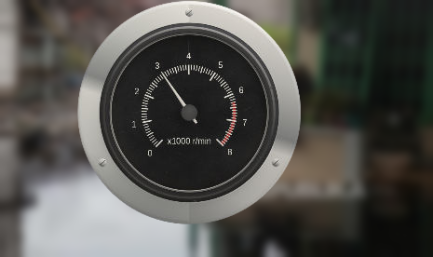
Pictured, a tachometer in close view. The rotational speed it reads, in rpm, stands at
3000 rpm
